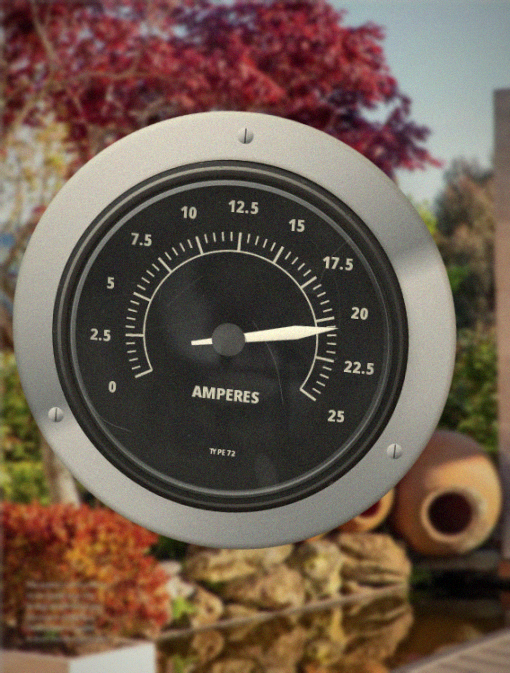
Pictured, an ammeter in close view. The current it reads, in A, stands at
20.5 A
